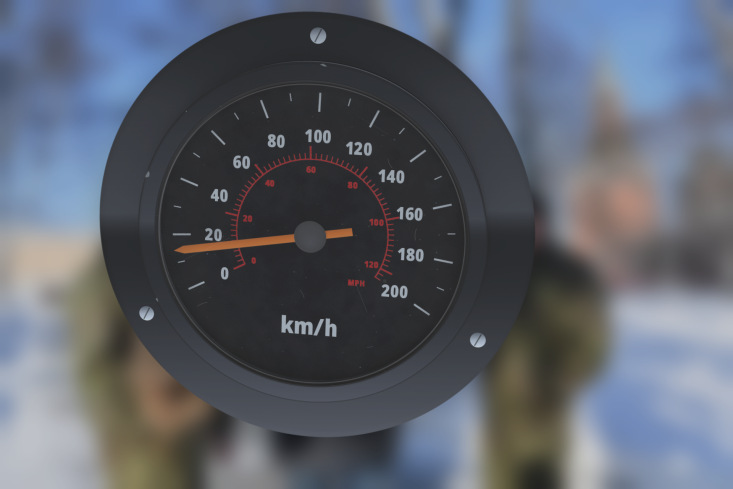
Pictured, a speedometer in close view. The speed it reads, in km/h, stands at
15 km/h
